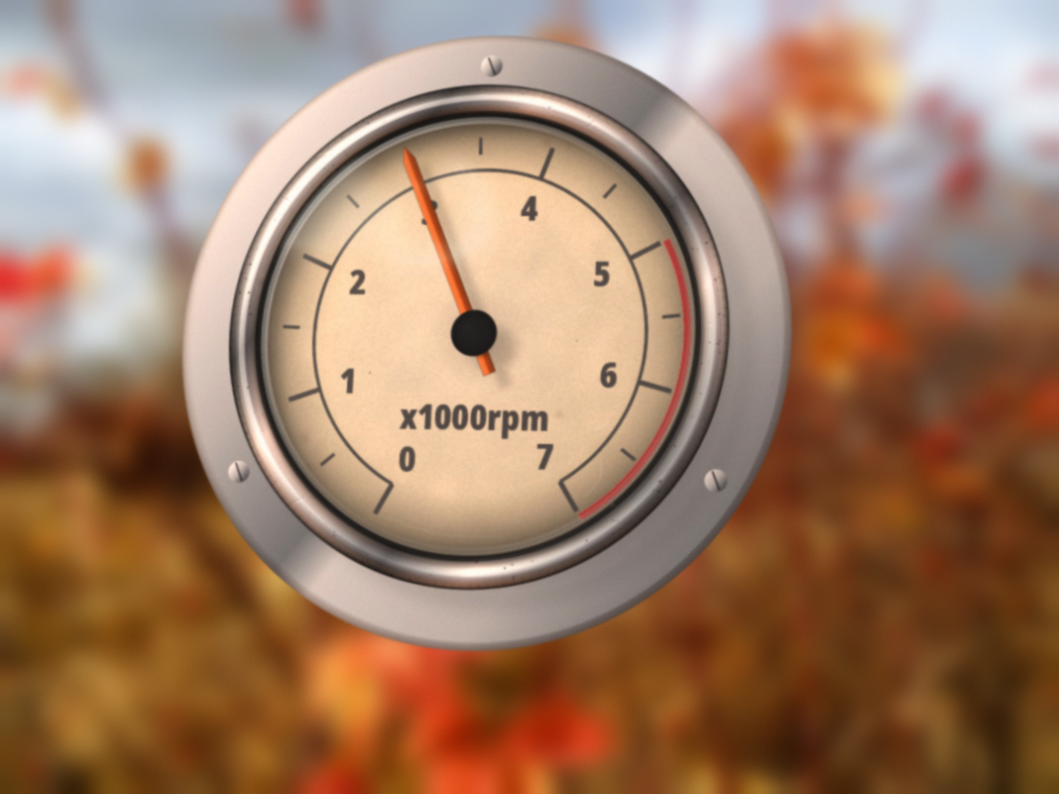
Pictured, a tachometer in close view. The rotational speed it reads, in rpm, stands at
3000 rpm
